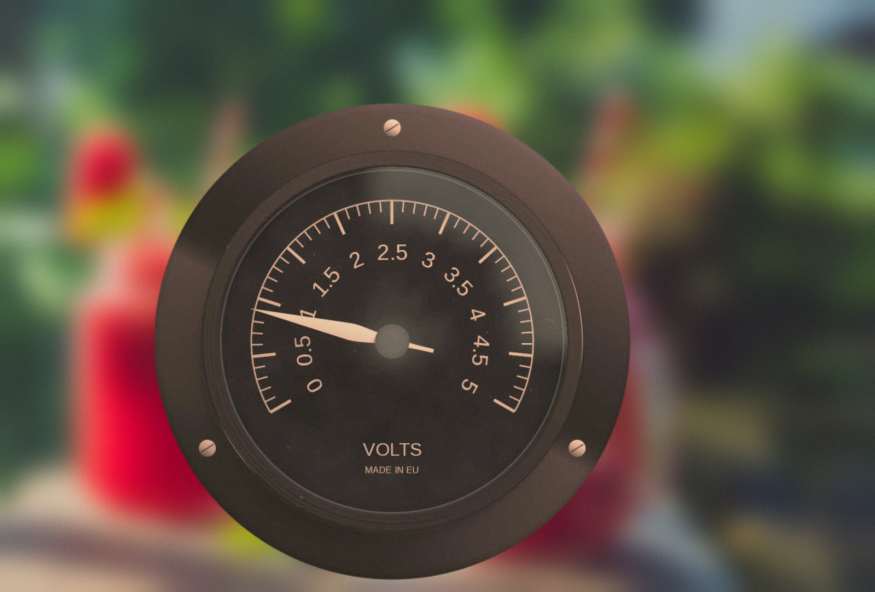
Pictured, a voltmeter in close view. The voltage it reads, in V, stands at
0.9 V
